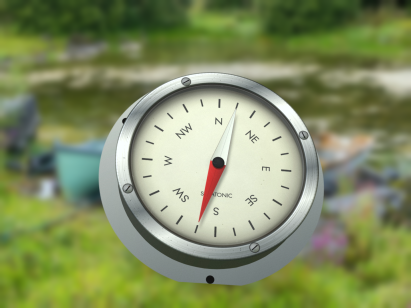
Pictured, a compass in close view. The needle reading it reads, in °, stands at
195 °
